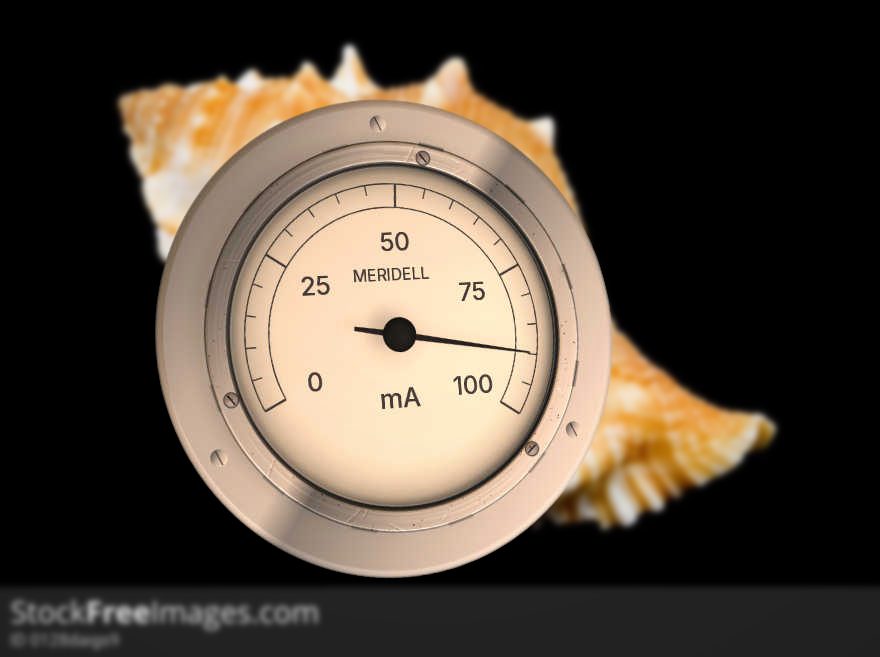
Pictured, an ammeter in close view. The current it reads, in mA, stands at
90 mA
